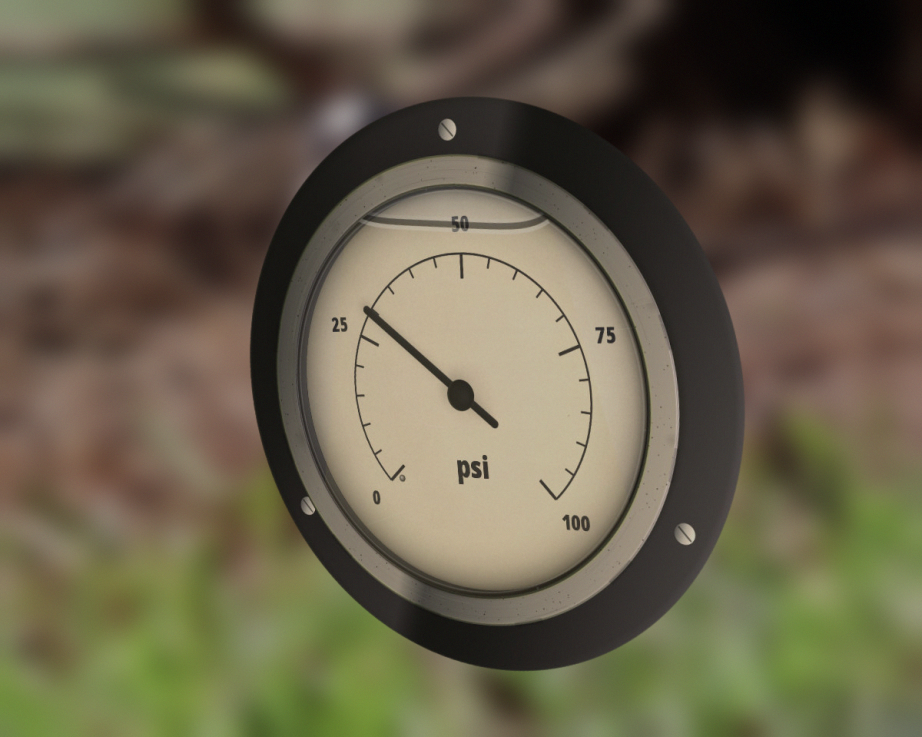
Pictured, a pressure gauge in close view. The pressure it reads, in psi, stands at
30 psi
